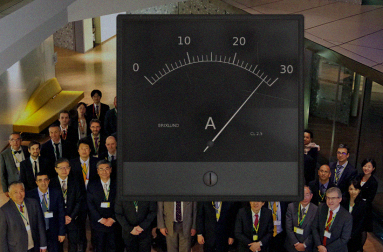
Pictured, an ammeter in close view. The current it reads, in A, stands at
28 A
